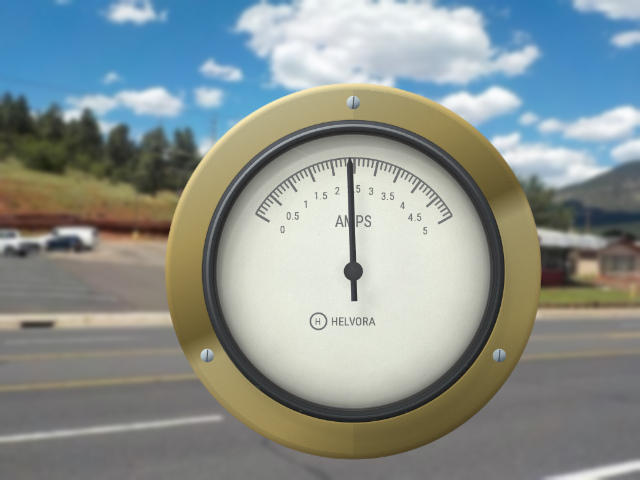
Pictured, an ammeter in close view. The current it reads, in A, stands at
2.4 A
